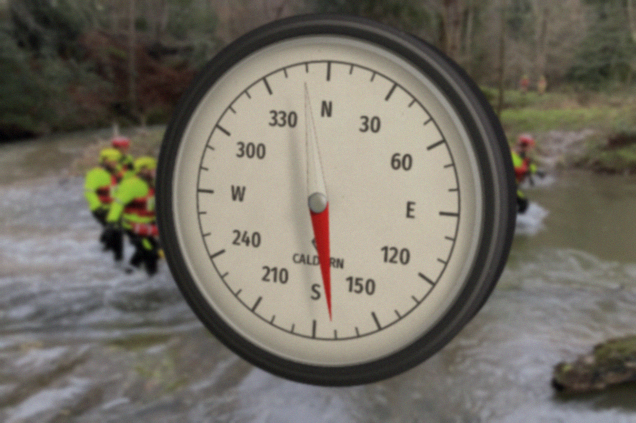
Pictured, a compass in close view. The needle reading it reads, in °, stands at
170 °
